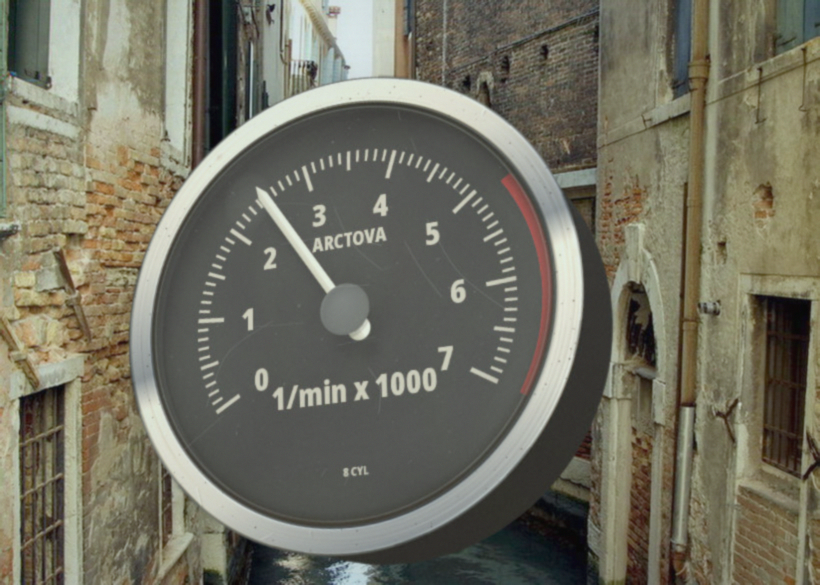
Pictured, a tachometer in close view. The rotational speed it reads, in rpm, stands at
2500 rpm
